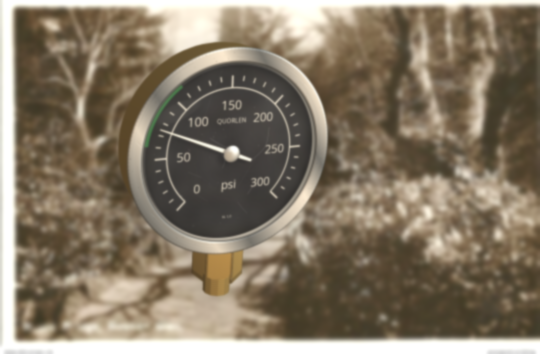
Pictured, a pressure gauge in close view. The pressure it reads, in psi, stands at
75 psi
